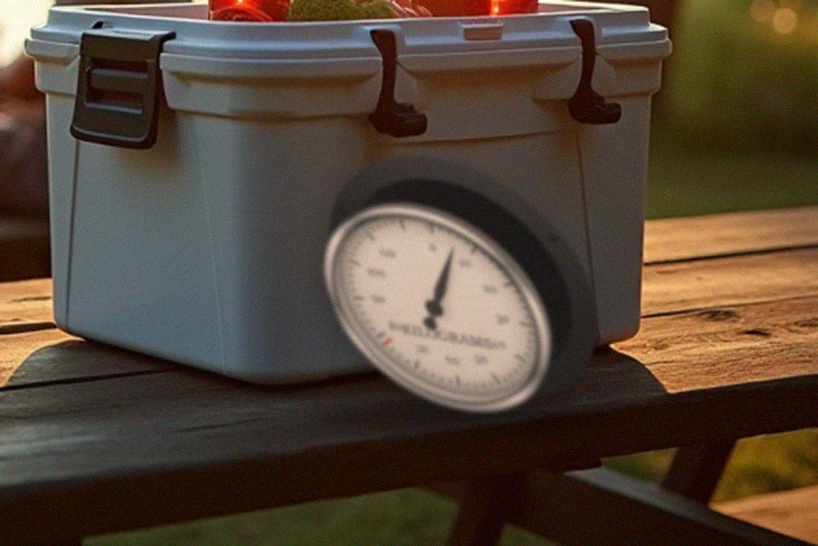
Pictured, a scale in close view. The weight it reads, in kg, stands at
6 kg
